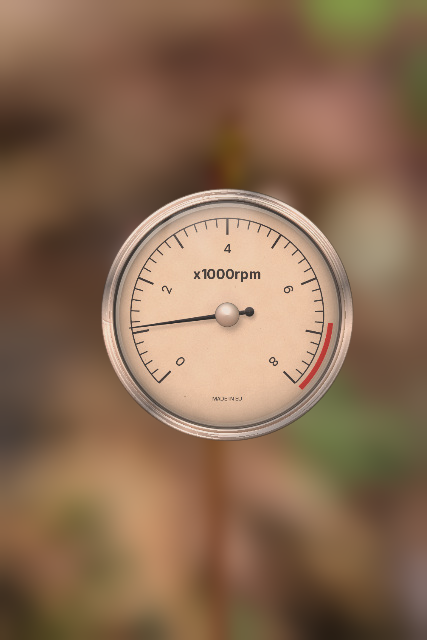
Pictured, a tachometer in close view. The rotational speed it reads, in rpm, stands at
1100 rpm
